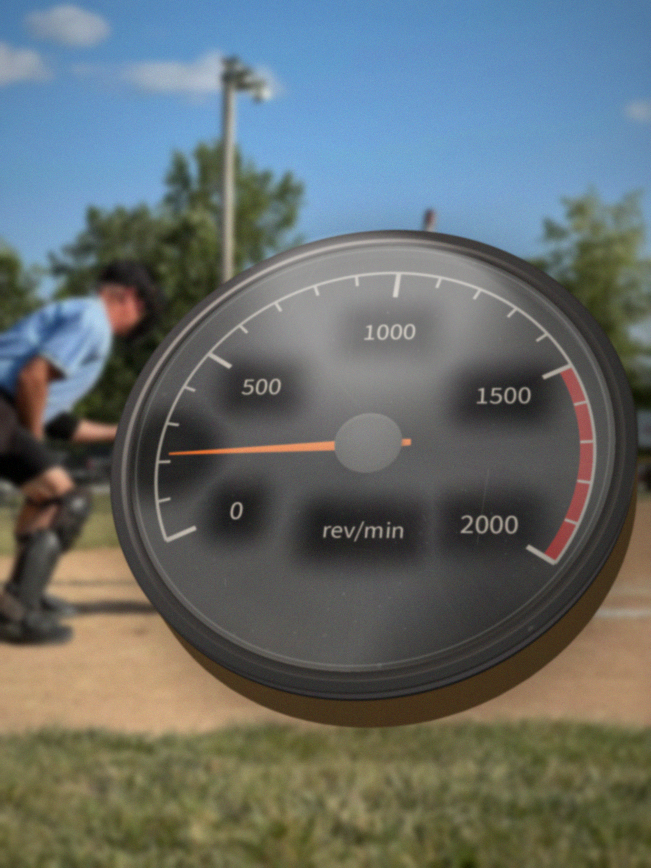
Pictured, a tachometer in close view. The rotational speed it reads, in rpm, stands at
200 rpm
